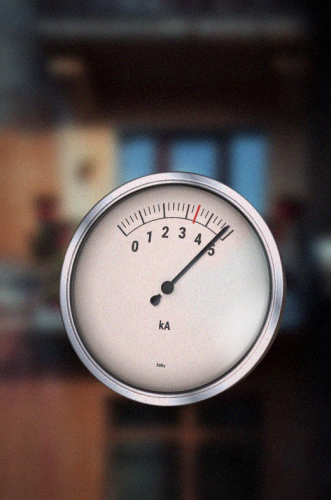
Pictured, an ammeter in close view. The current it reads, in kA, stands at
4.8 kA
